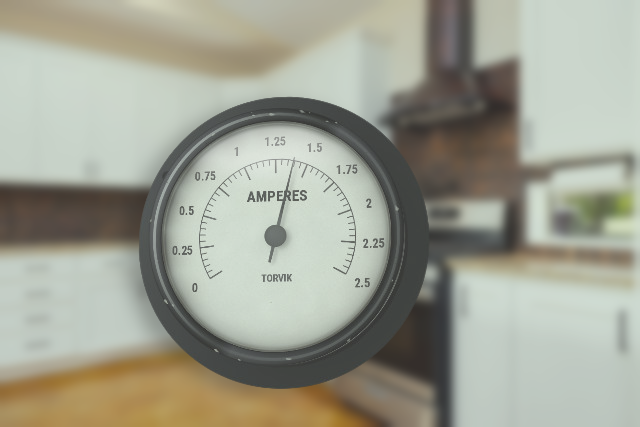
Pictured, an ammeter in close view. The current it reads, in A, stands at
1.4 A
